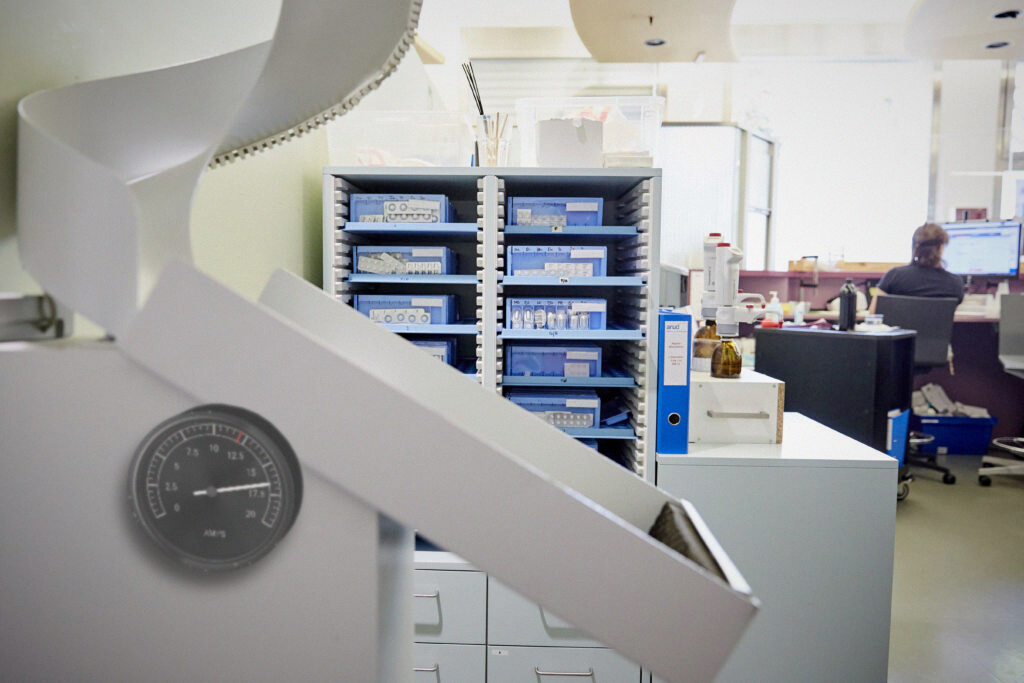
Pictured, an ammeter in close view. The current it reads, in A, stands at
16.5 A
